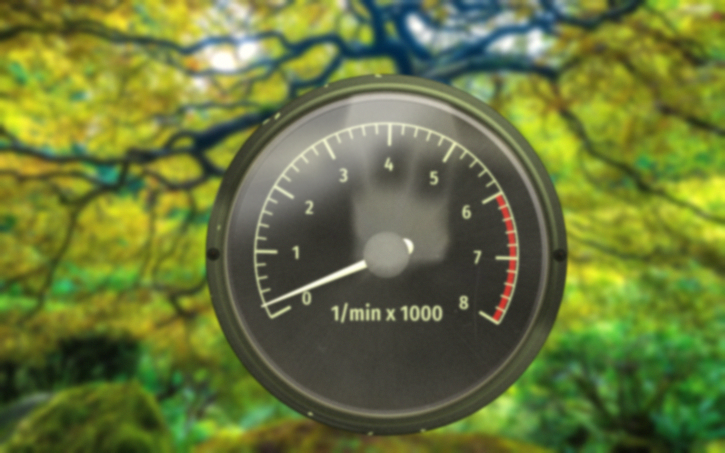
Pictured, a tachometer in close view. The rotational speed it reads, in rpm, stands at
200 rpm
